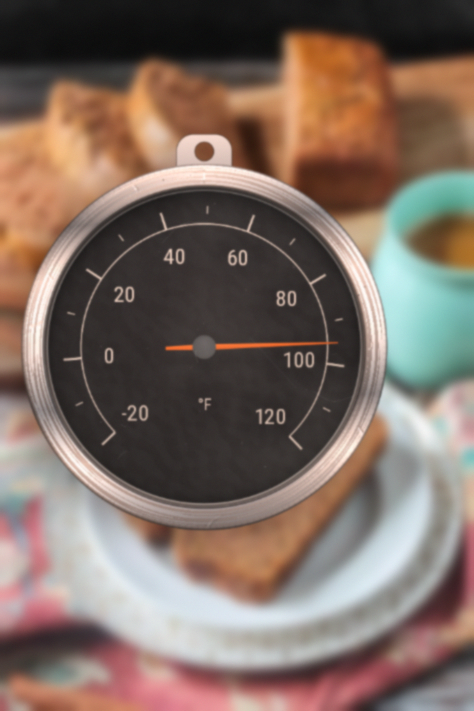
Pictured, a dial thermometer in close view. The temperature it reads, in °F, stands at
95 °F
